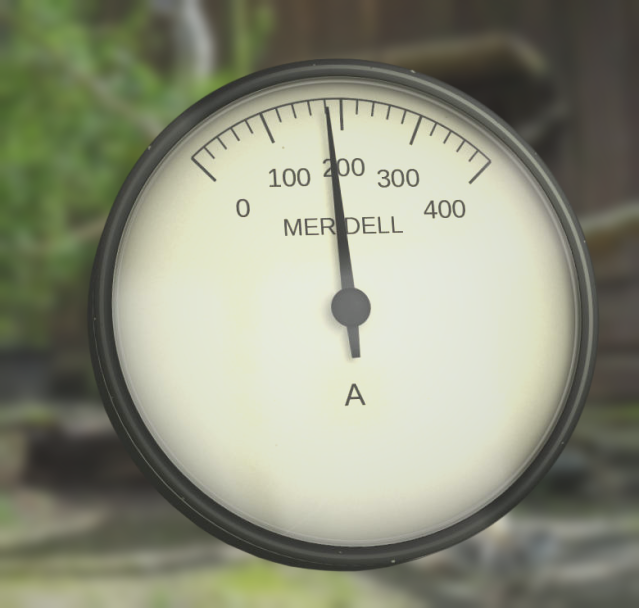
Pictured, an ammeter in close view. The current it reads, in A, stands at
180 A
